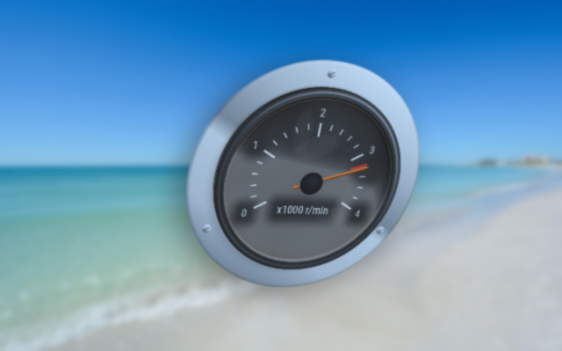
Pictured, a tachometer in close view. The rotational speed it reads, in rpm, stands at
3200 rpm
